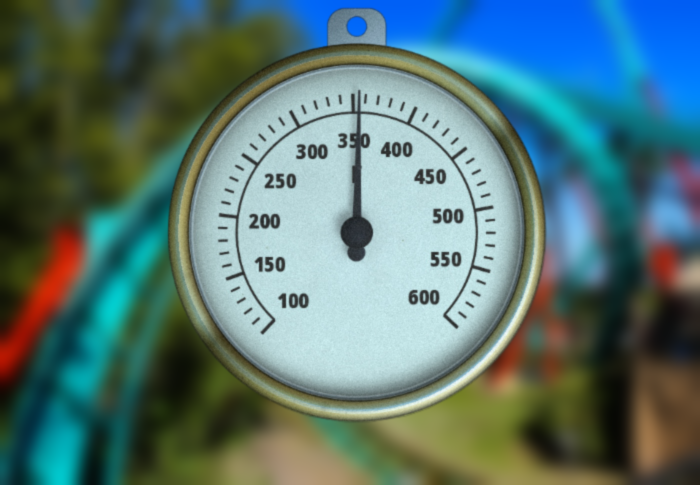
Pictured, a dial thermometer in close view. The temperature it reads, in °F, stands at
355 °F
